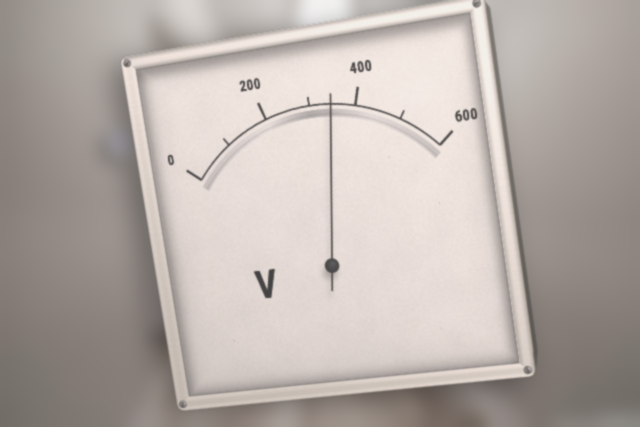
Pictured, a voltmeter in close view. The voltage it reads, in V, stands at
350 V
